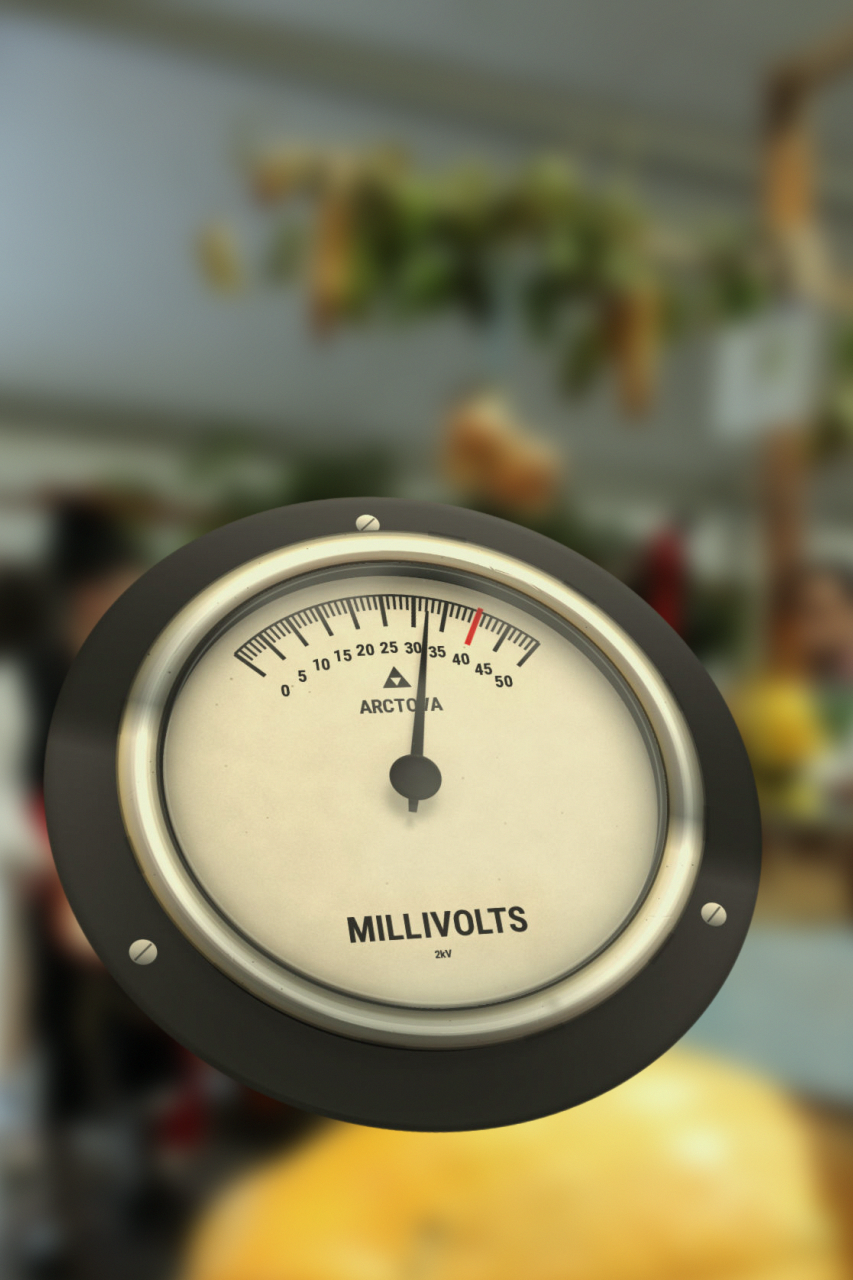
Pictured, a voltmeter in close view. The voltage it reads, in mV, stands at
32 mV
